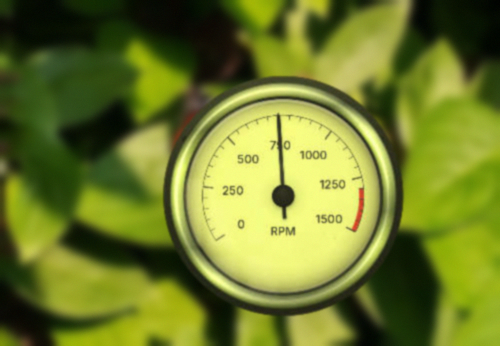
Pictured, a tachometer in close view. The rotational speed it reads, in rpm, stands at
750 rpm
